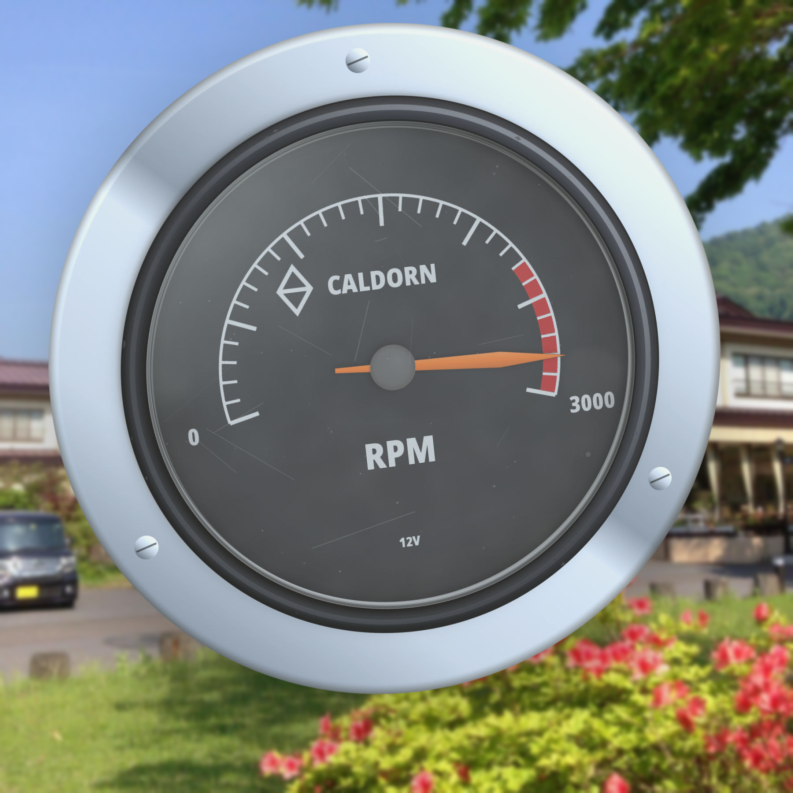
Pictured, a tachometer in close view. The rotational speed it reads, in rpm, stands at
2800 rpm
